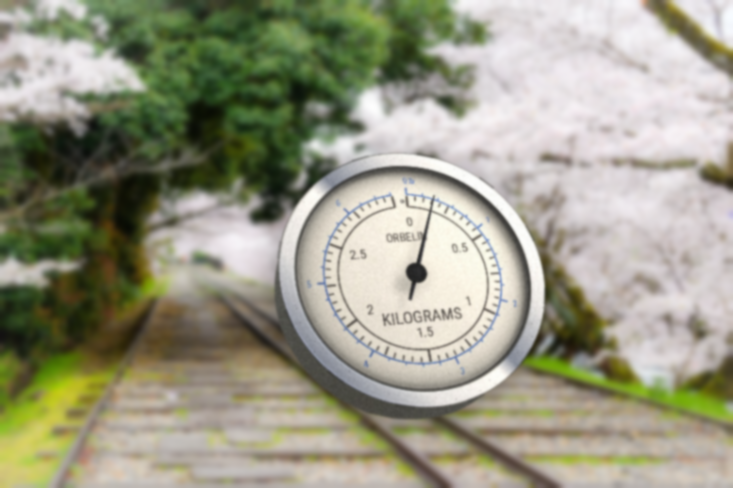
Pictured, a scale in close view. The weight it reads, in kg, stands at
0.15 kg
